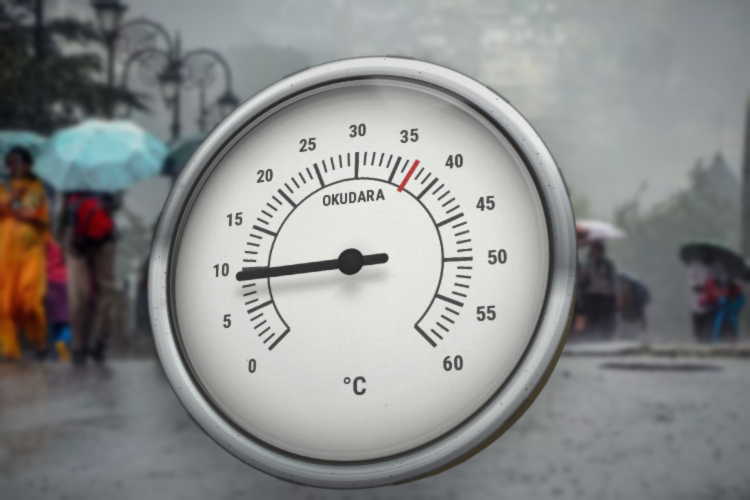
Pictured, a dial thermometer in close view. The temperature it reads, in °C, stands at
9 °C
